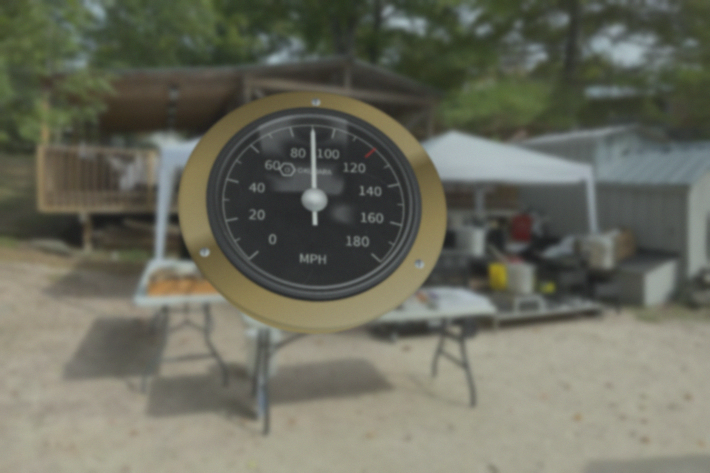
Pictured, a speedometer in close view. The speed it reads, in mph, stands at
90 mph
